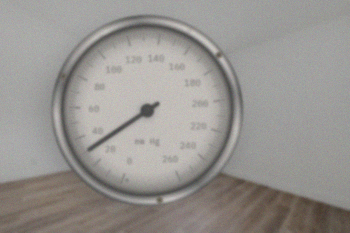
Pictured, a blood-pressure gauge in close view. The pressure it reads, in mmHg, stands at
30 mmHg
